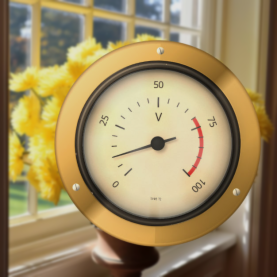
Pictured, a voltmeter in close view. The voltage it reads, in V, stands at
10 V
